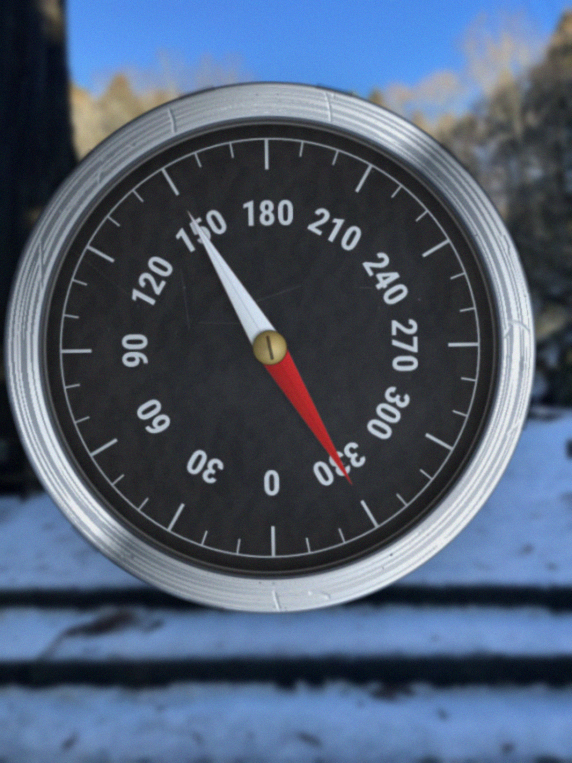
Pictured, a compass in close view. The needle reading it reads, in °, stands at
330 °
